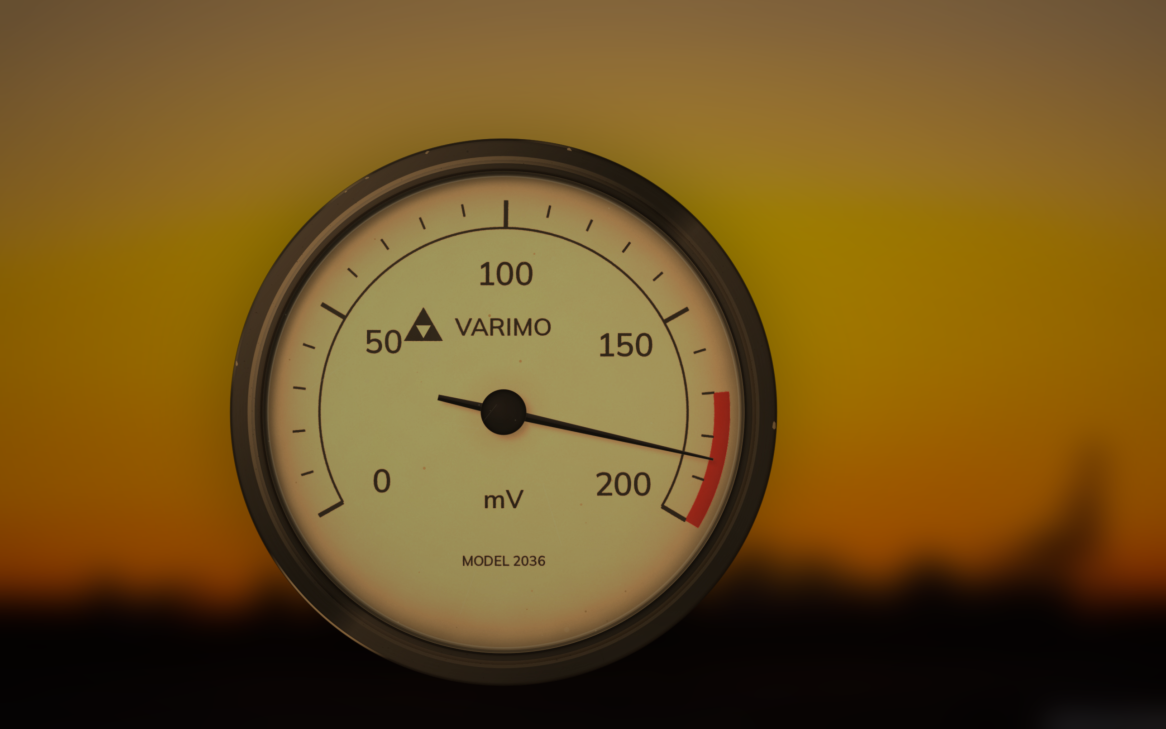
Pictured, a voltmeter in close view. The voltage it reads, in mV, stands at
185 mV
